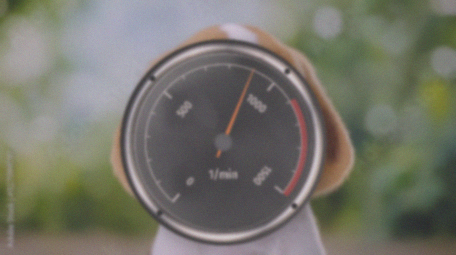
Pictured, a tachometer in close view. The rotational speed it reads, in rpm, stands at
900 rpm
